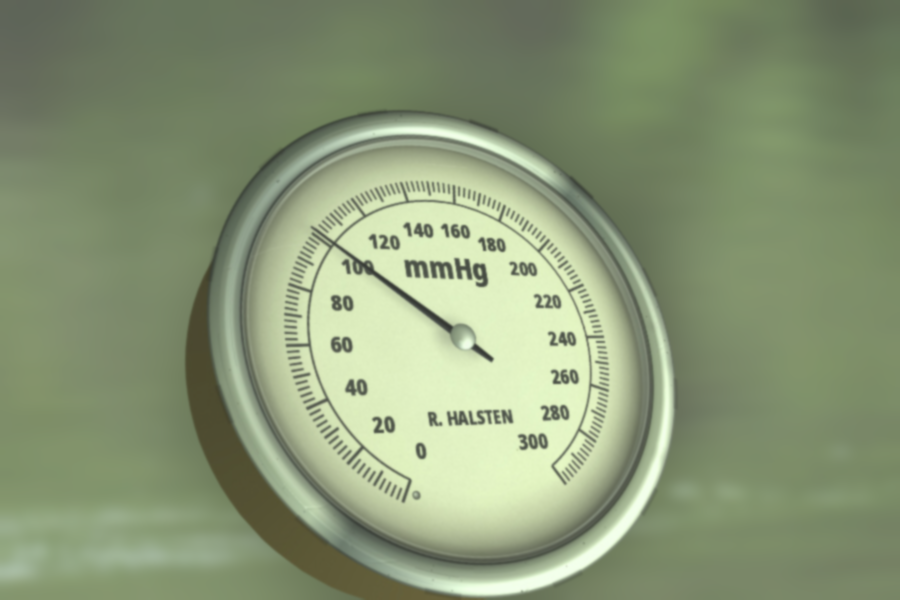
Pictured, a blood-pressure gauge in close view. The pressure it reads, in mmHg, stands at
100 mmHg
